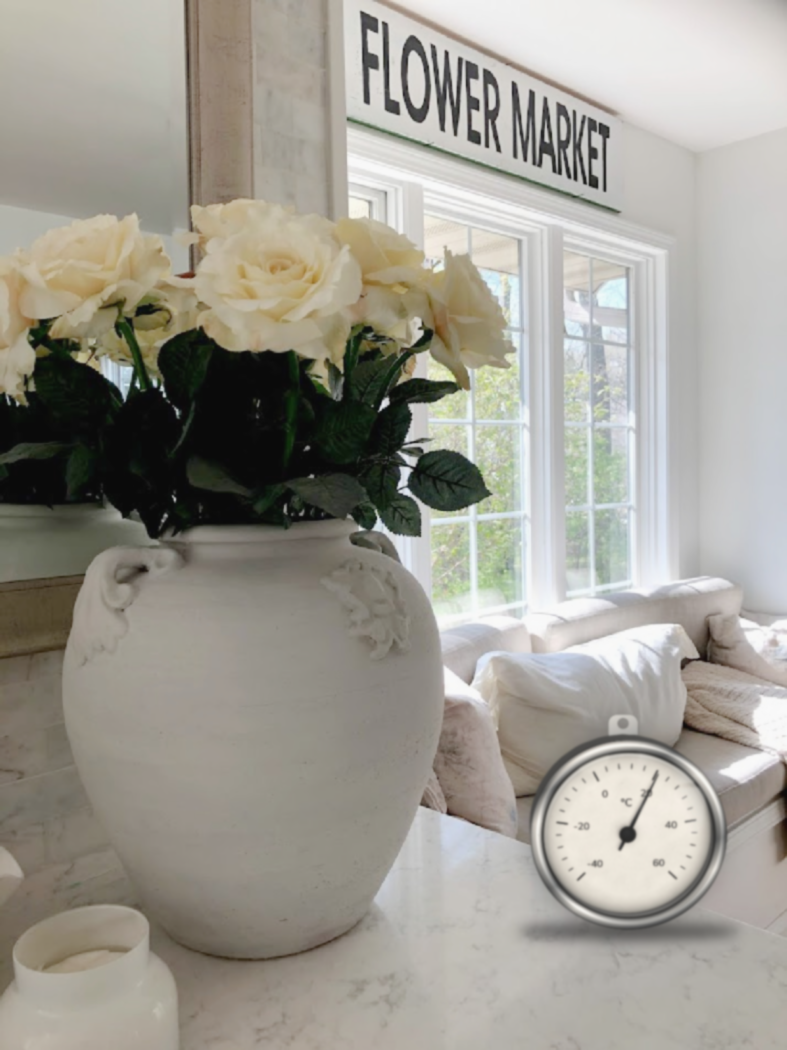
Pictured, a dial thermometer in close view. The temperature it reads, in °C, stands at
20 °C
